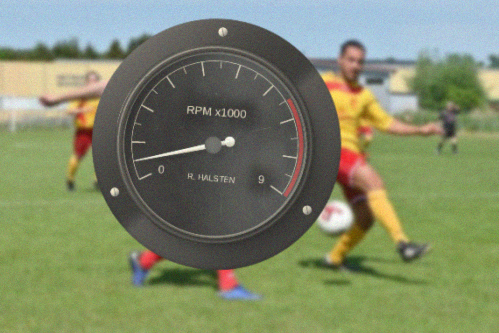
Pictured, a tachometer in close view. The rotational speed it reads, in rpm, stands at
500 rpm
